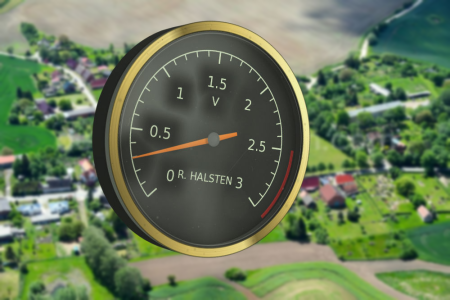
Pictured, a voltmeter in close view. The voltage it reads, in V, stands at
0.3 V
